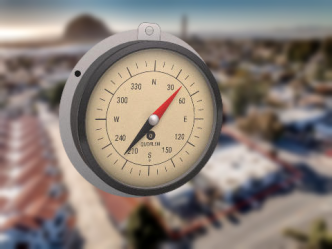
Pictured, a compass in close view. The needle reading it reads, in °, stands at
40 °
